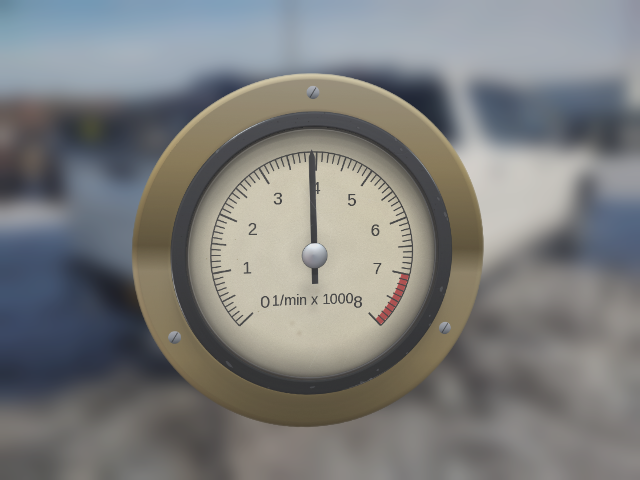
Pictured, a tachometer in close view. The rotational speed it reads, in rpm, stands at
3900 rpm
